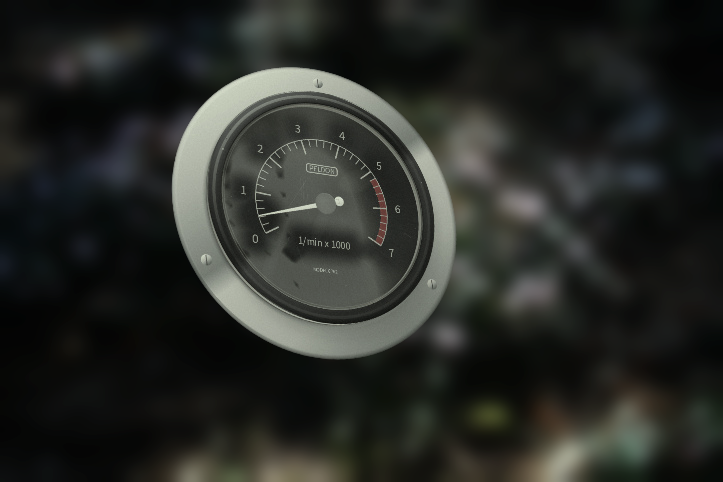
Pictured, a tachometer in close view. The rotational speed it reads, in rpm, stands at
400 rpm
